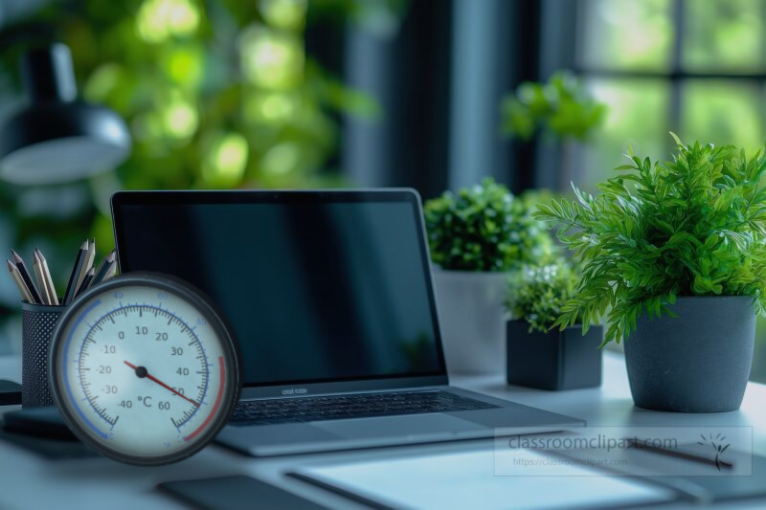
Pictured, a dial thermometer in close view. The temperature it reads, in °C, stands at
50 °C
